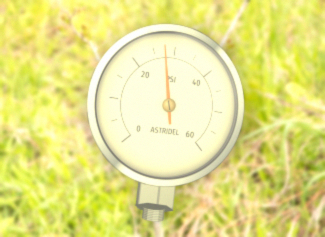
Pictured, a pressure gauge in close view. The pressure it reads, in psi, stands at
27.5 psi
